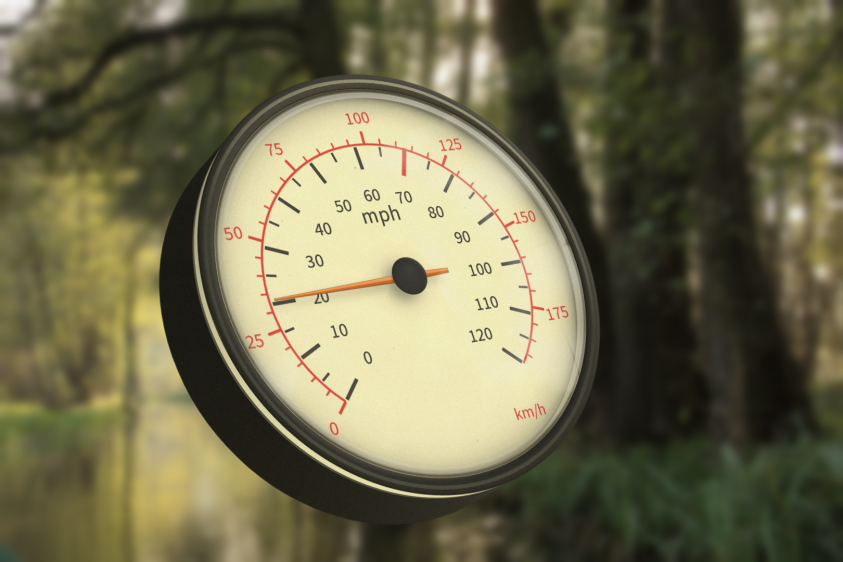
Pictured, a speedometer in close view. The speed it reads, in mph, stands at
20 mph
